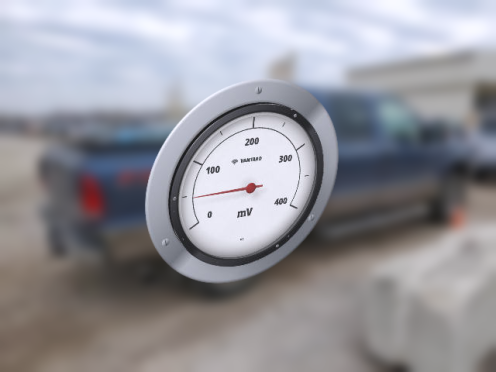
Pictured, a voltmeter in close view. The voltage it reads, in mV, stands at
50 mV
